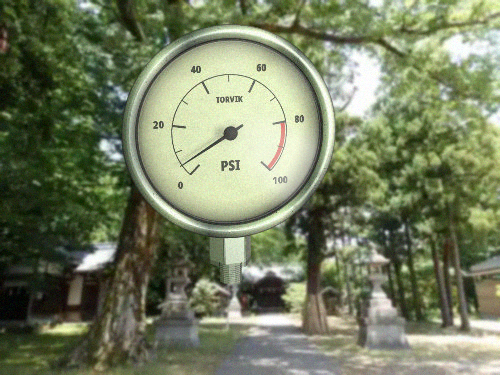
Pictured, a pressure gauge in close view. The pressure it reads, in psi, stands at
5 psi
